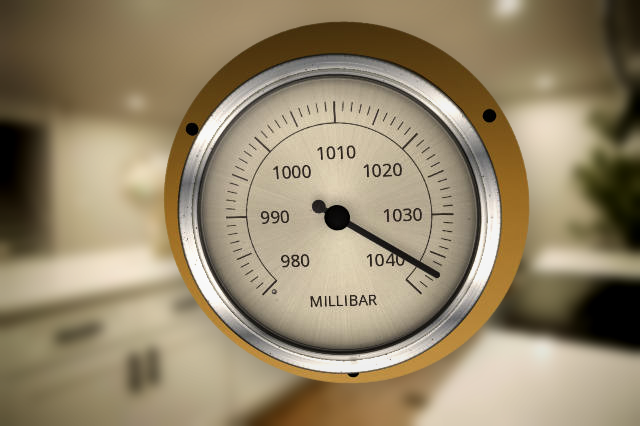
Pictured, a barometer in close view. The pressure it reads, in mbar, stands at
1037 mbar
